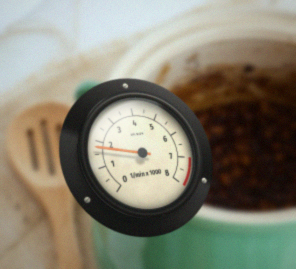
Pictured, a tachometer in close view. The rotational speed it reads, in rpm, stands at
1750 rpm
